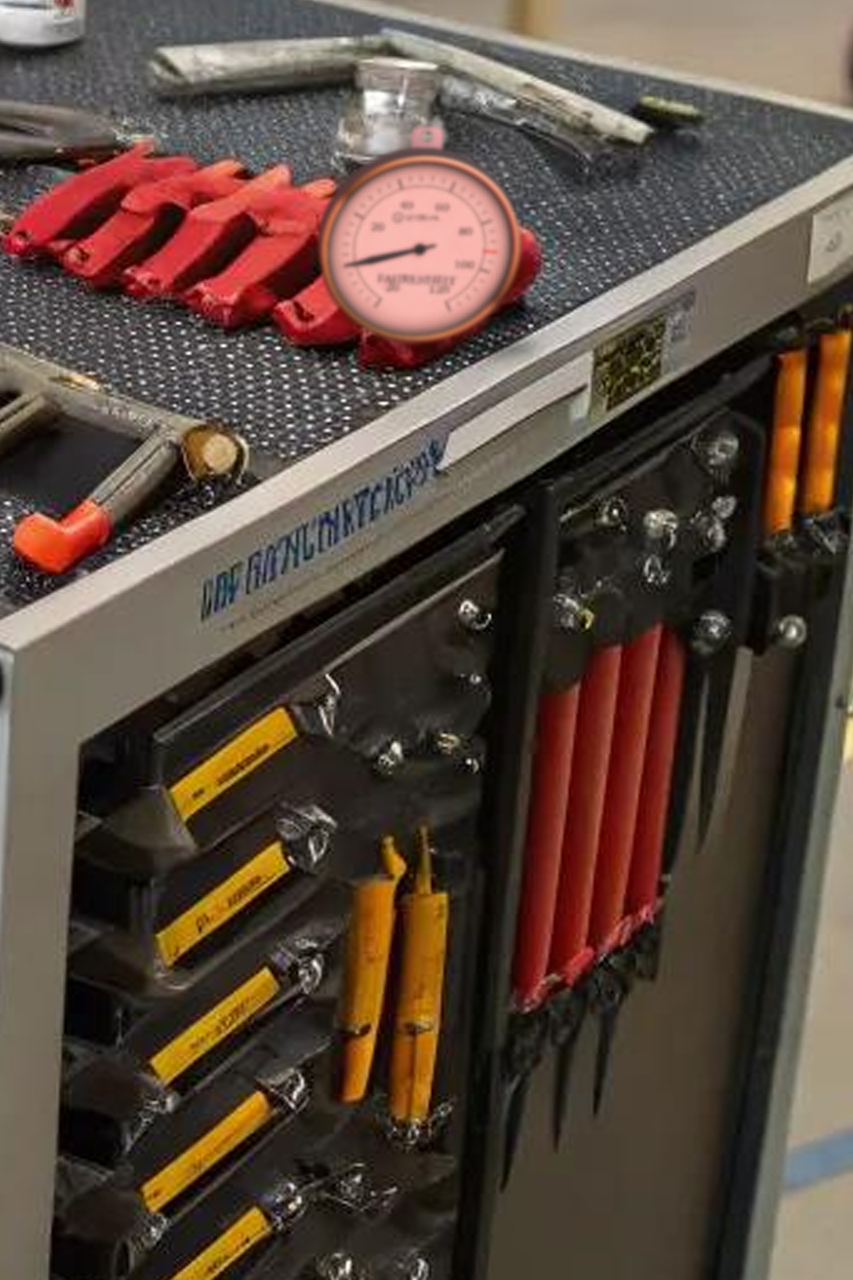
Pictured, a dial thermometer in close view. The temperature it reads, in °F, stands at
0 °F
